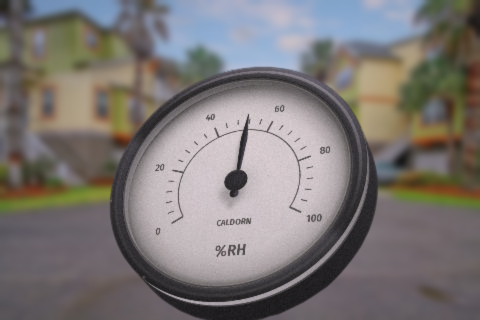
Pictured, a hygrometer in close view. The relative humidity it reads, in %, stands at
52 %
